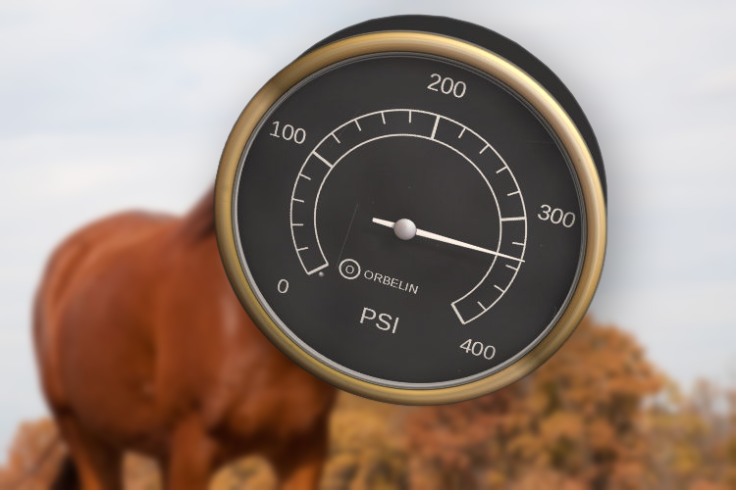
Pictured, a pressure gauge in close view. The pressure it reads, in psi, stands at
330 psi
